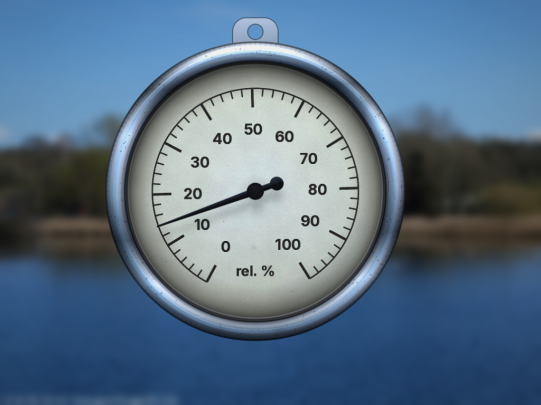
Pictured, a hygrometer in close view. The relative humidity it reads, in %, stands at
14 %
